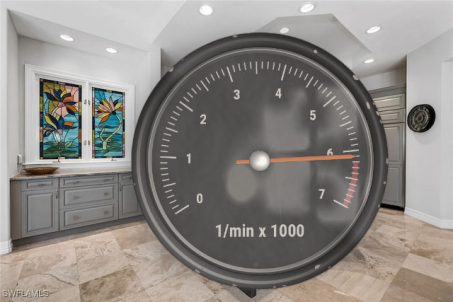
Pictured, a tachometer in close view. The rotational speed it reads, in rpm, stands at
6100 rpm
